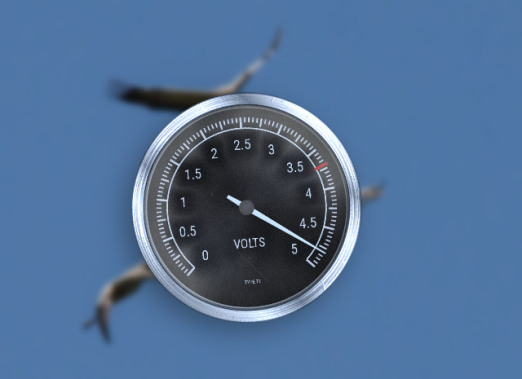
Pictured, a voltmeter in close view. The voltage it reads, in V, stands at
4.8 V
